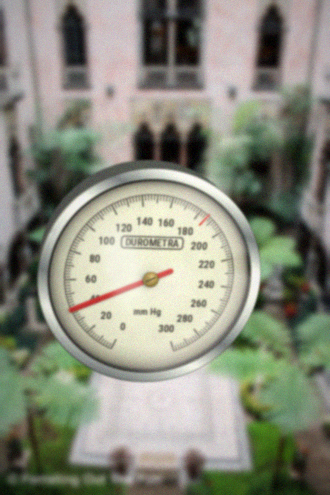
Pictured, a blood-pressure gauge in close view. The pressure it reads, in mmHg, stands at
40 mmHg
